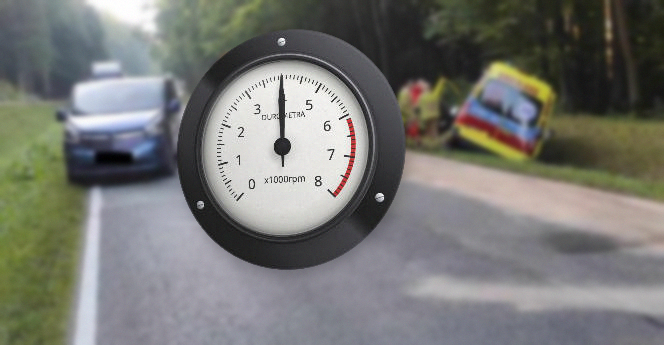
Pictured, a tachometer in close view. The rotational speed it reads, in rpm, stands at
4000 rpm
